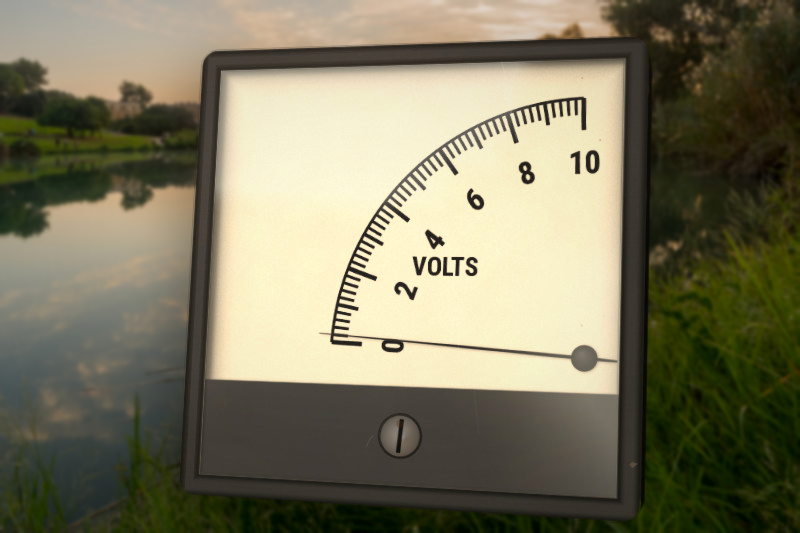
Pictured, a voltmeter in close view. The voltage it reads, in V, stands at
0.2 V
